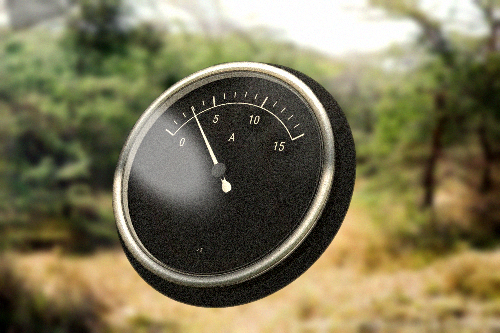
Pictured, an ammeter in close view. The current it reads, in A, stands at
3 A
